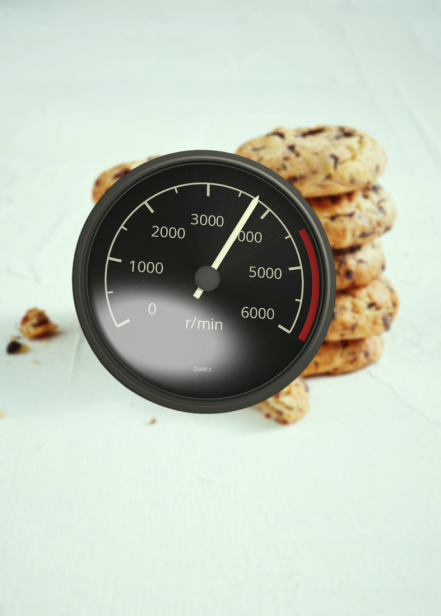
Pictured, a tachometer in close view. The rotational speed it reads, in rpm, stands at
3750 rpm
